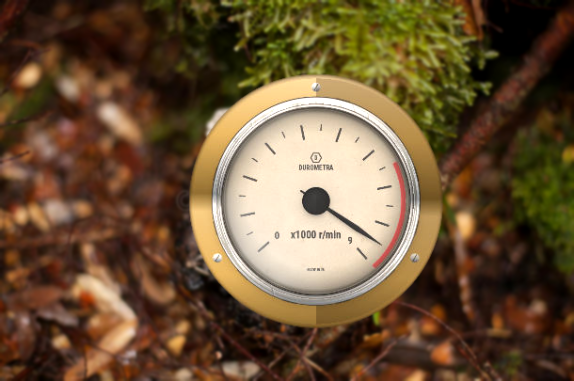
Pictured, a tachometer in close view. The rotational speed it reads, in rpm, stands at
8500 rpm
